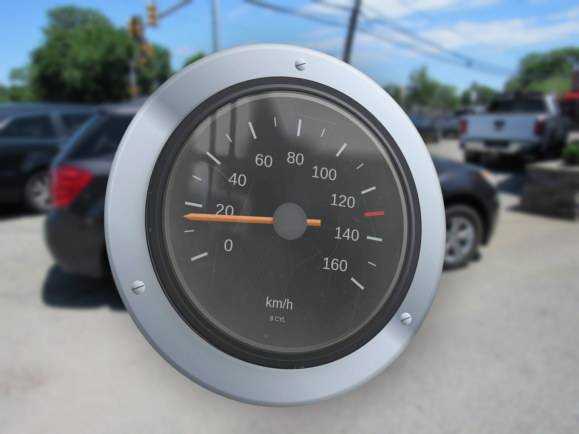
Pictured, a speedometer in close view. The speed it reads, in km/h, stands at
15 km/h
